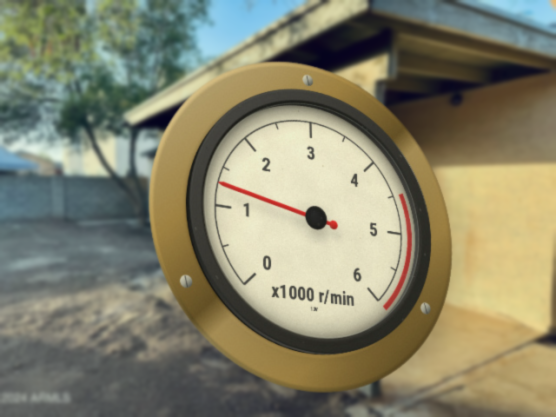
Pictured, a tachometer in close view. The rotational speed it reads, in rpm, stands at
1250 rpm
